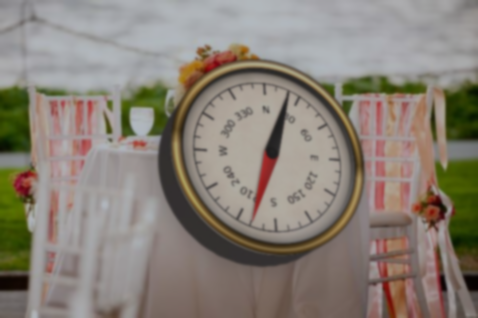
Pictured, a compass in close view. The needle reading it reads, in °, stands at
200 °
